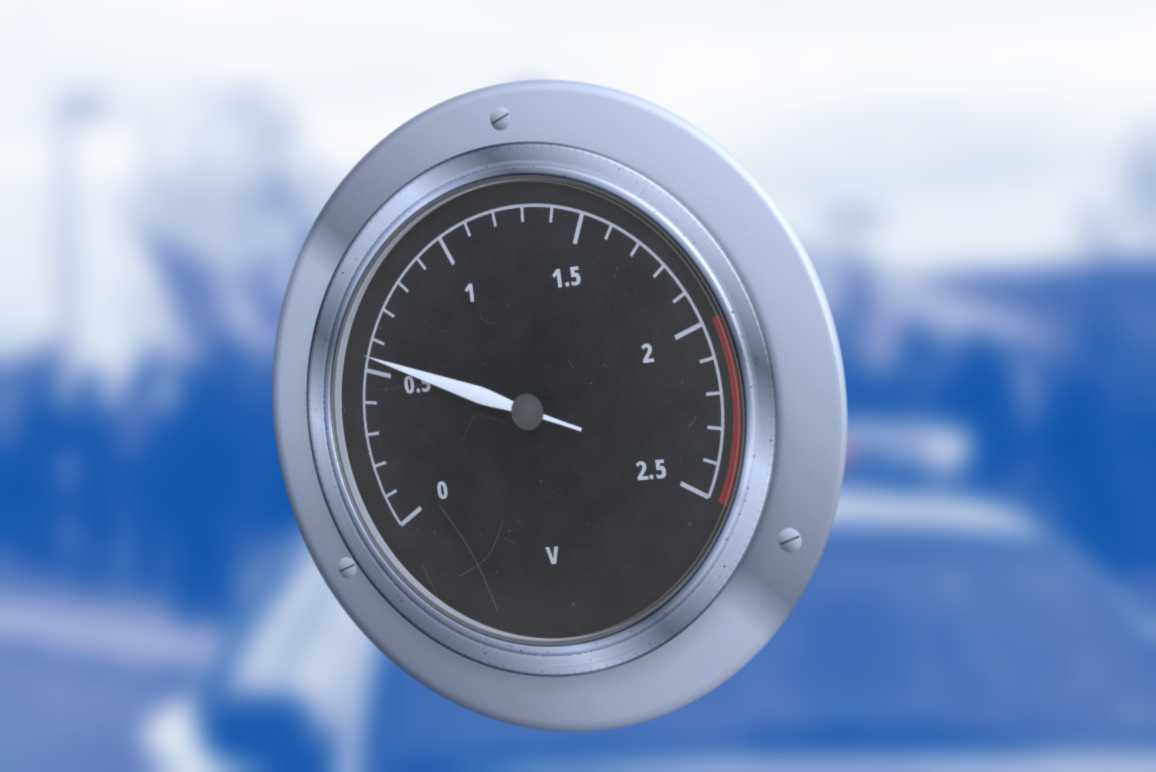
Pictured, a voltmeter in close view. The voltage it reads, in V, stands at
0.55 V
